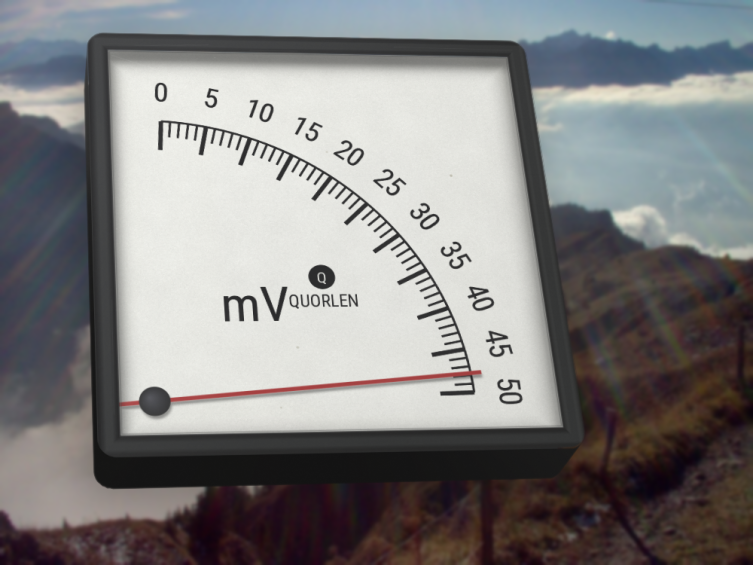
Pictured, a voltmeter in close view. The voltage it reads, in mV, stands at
48 mV
